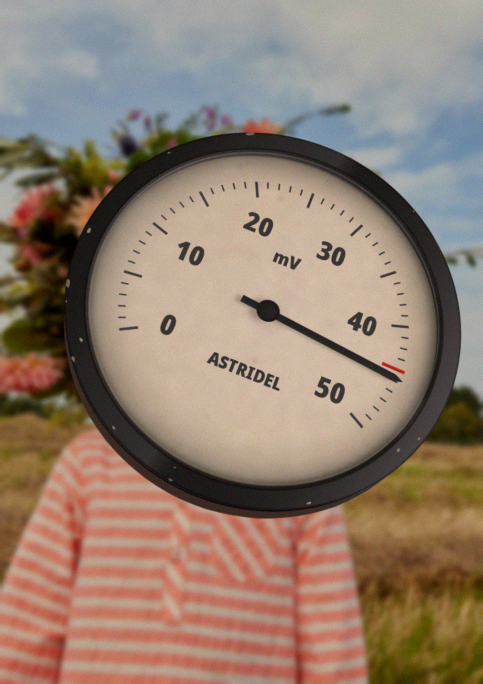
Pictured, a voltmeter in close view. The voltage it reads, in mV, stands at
45 mV
